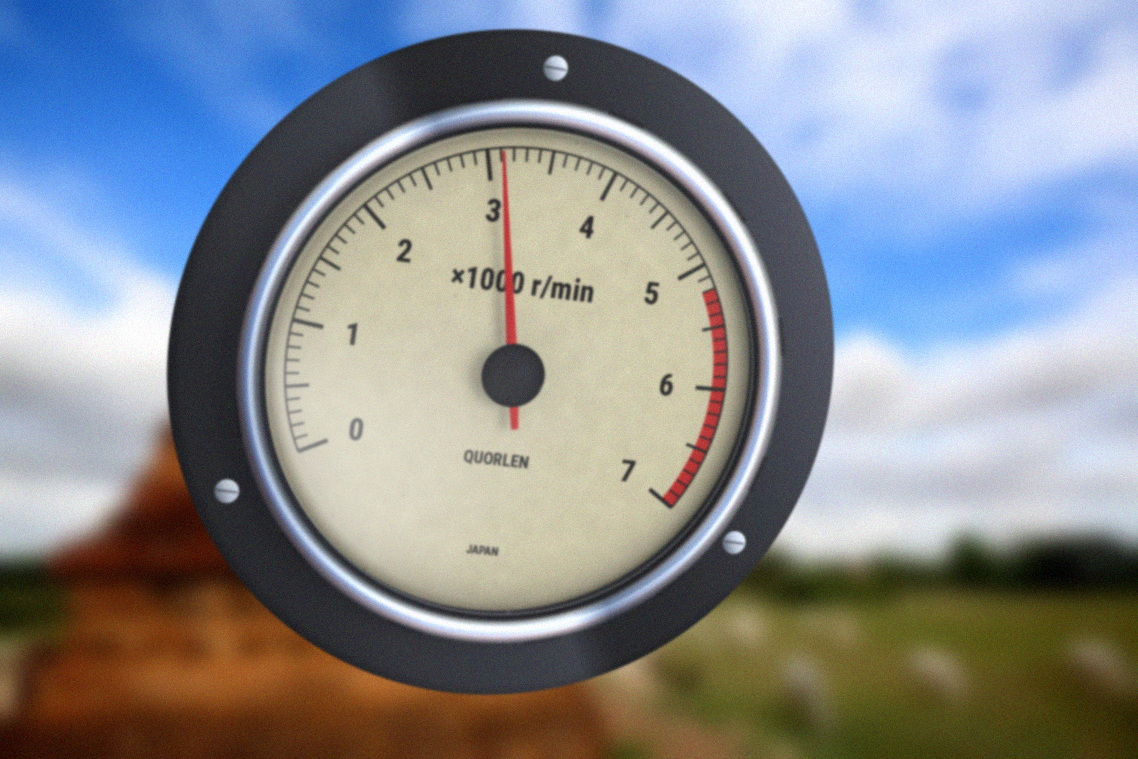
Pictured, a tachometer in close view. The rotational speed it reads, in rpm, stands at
3100 rpm
